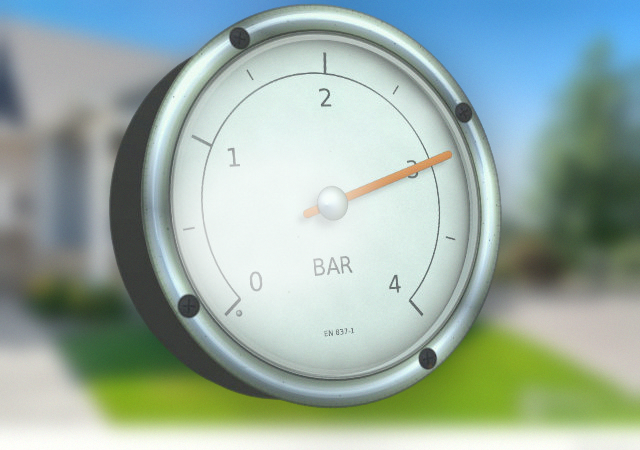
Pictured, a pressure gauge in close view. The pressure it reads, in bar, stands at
3 bar
